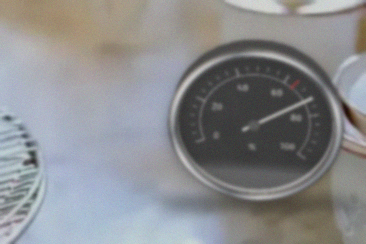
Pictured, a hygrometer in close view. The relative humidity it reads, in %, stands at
72 %
